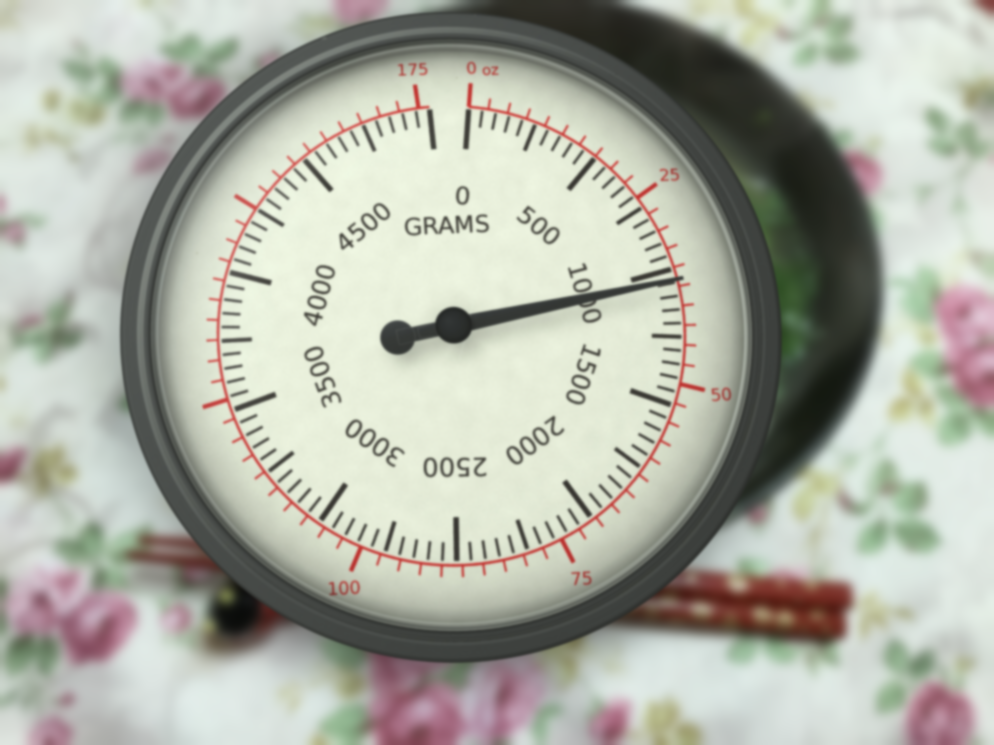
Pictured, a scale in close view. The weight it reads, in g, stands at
1050 g
